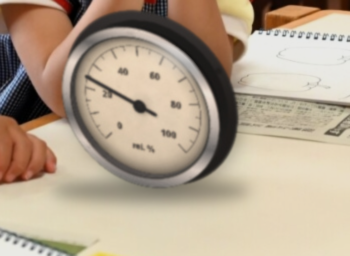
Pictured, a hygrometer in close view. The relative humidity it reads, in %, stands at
25 %
